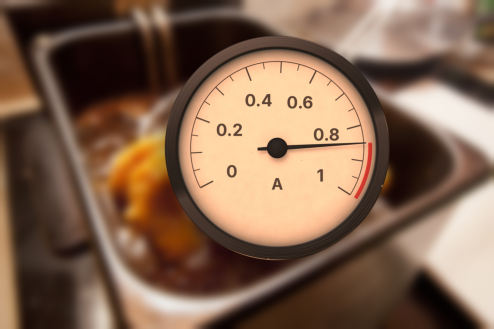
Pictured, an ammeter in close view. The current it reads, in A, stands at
0.85 A
